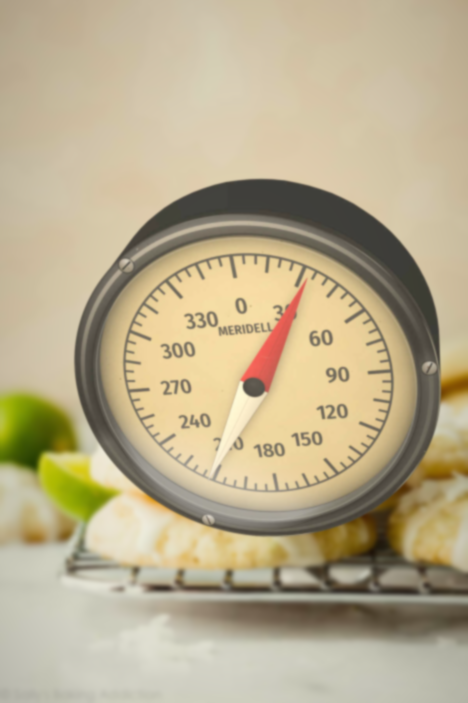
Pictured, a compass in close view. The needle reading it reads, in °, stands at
32.5 °
